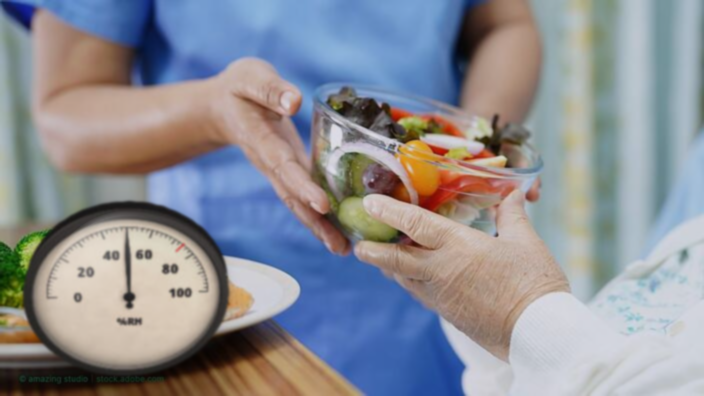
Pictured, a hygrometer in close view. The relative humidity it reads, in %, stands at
50 %
